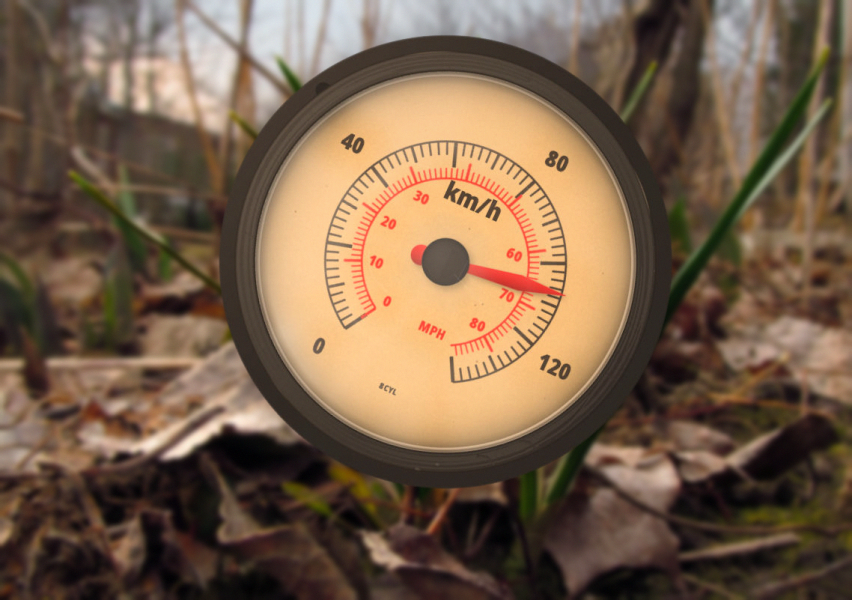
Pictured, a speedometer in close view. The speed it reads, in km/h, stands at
107 km/h
